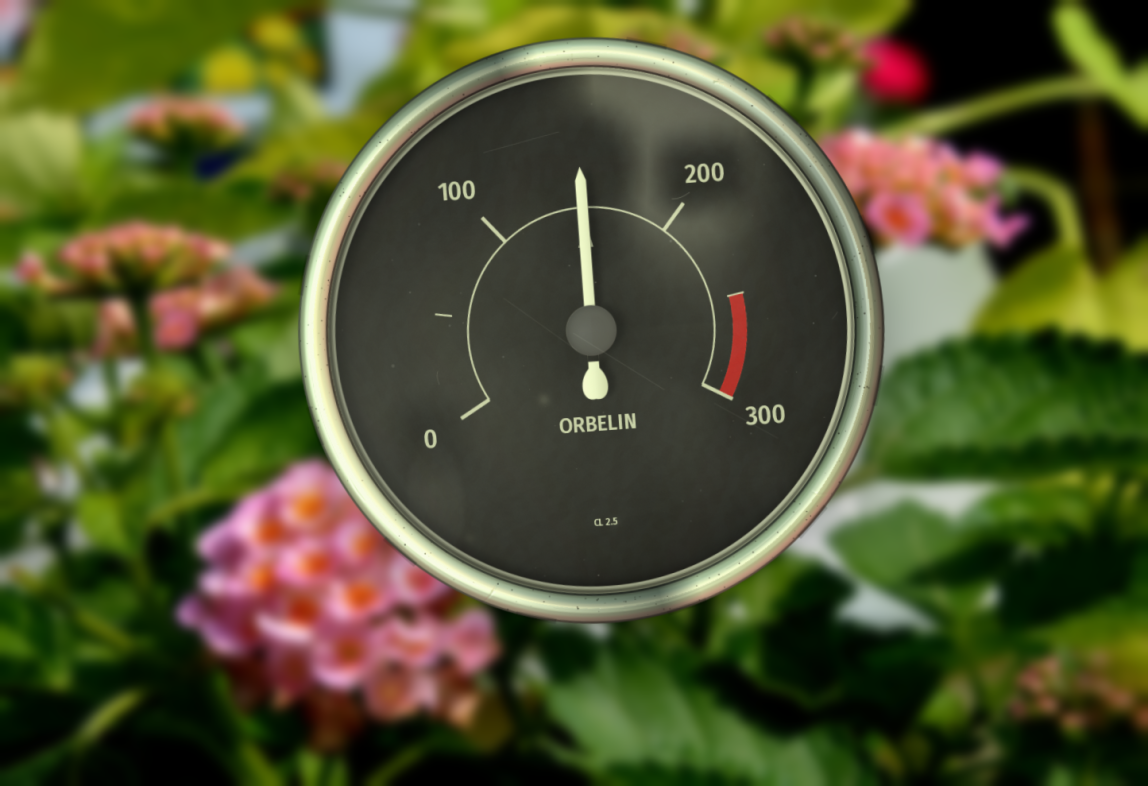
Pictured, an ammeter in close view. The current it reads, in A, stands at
150 A
